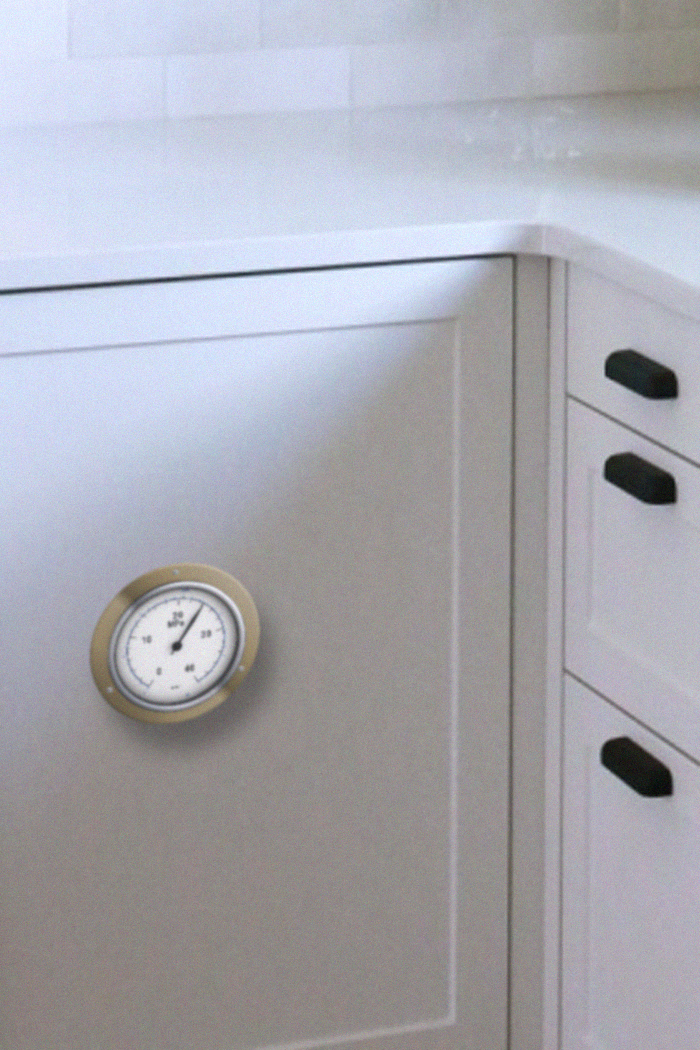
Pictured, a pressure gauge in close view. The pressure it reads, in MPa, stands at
24 MPa
